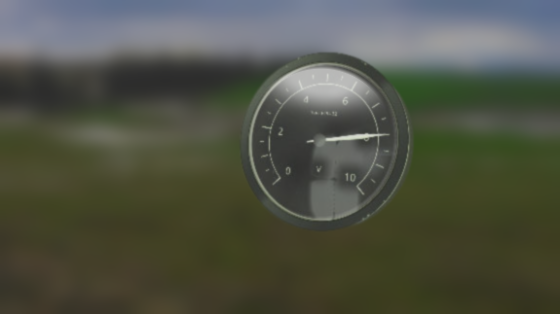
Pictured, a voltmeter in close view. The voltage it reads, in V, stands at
8 V
